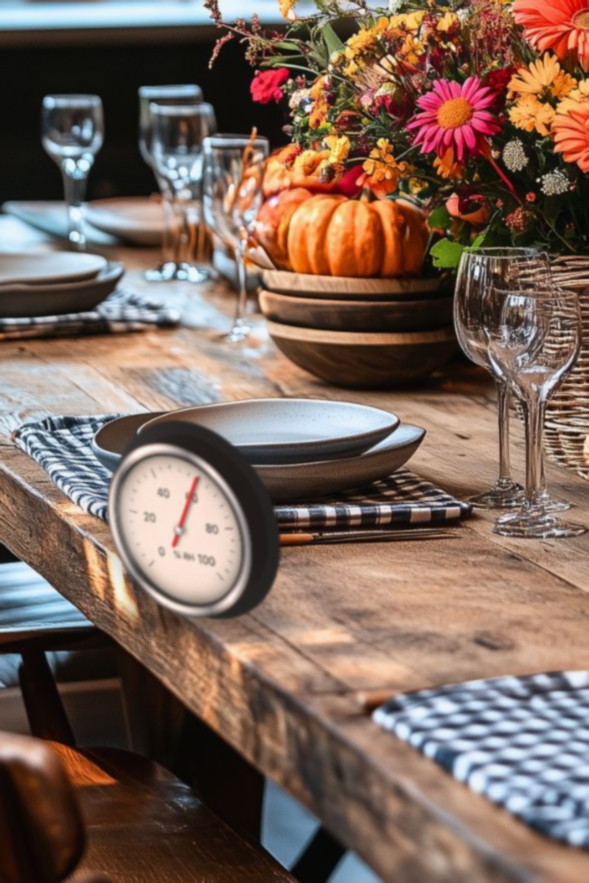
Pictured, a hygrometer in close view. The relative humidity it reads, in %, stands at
60 %
